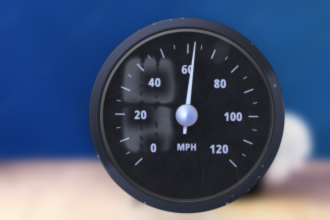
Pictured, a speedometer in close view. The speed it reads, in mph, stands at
62.5 mph
